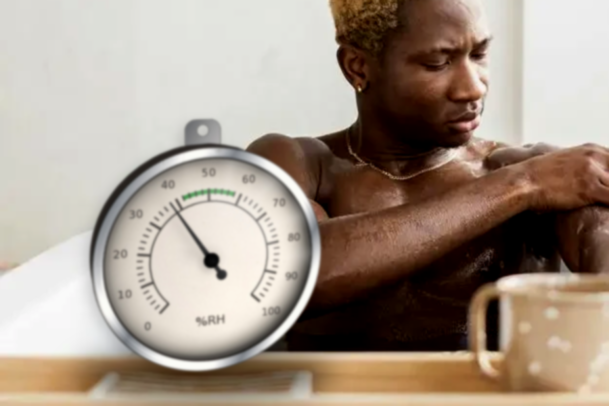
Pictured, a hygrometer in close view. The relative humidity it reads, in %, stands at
38 %
